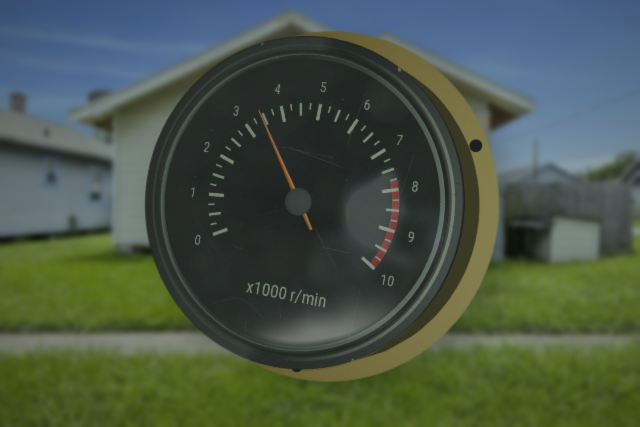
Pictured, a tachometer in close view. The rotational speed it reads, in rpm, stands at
3500 rpm
